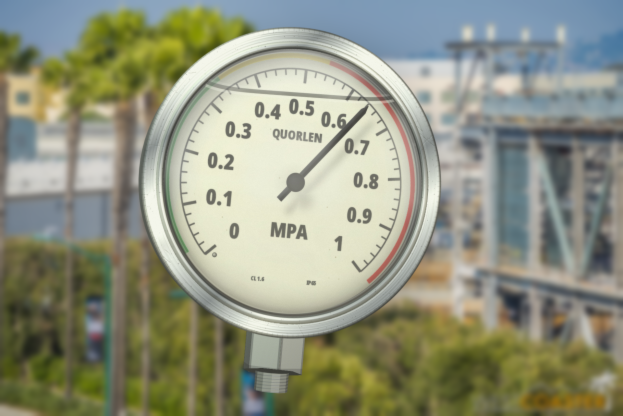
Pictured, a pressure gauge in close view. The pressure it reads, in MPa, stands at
0.64 MPa
